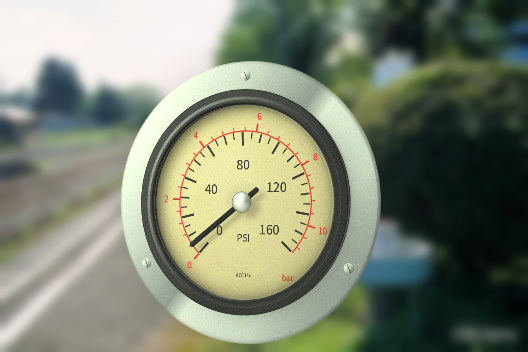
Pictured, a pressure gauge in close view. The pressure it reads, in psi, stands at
5 psi
